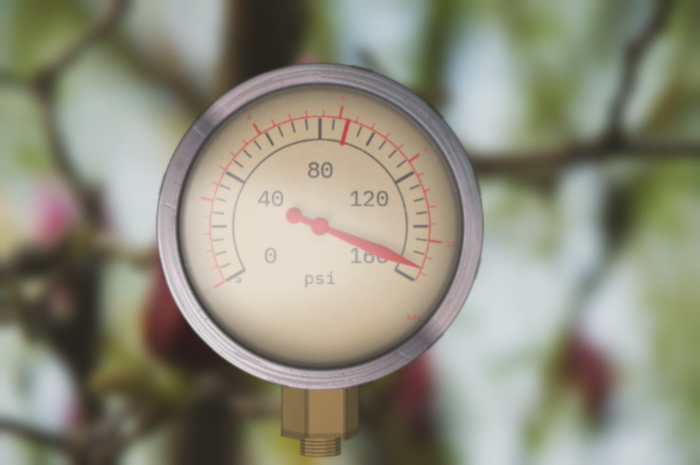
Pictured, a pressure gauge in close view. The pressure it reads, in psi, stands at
155 psi
